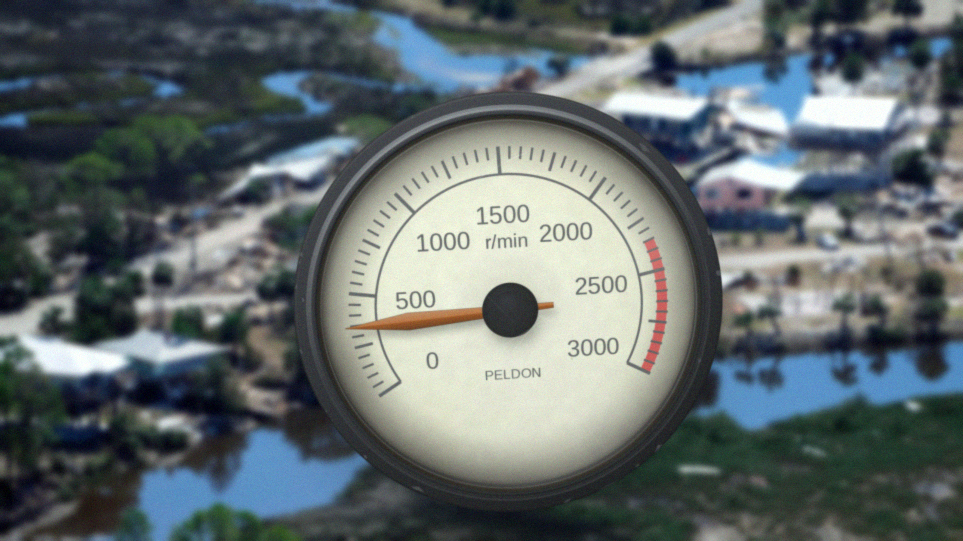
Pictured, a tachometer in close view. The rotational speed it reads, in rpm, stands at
350 rpm
